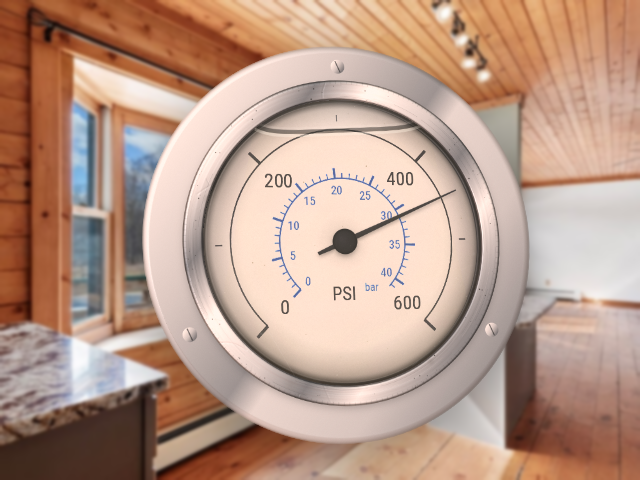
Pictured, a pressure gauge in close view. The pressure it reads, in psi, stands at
450 psi
